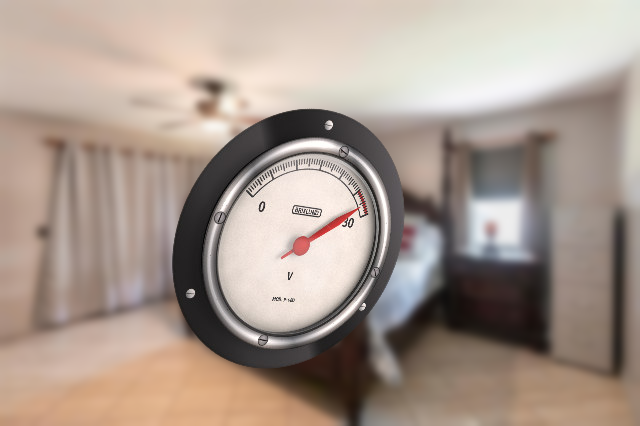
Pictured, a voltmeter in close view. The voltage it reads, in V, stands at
27.5 V
